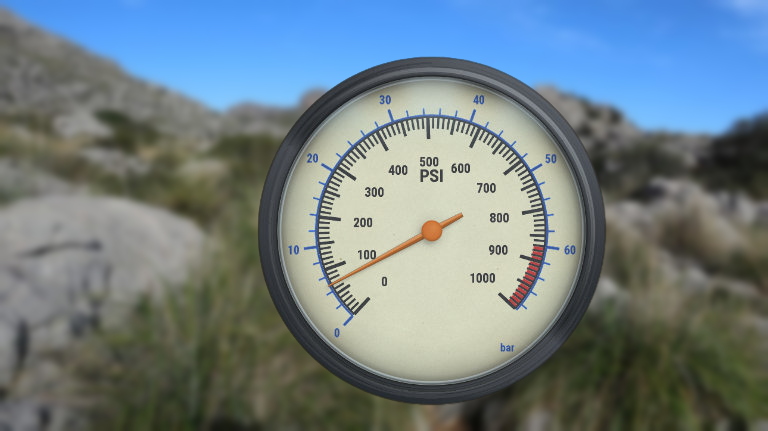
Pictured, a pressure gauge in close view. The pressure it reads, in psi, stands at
70 psi
